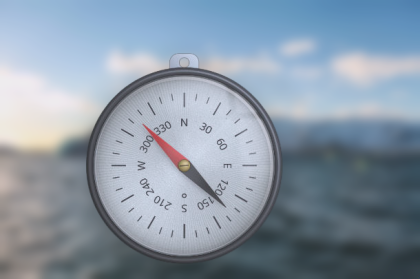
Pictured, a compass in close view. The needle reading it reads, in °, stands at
315 °
